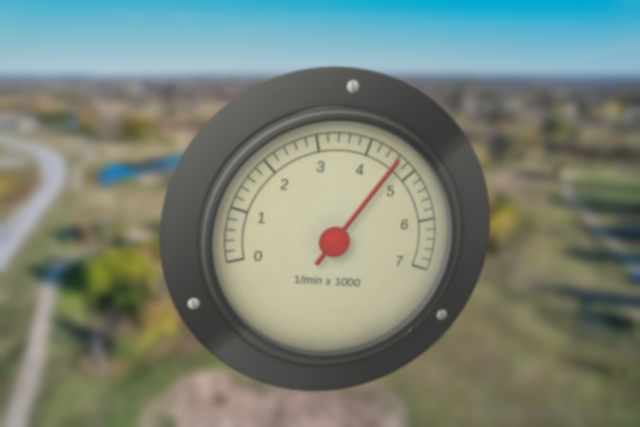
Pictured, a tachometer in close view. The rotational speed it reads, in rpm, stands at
4600 rpm
